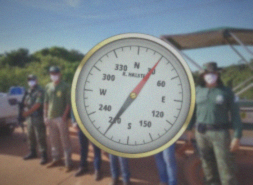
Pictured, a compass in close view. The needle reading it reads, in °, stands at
30 °
